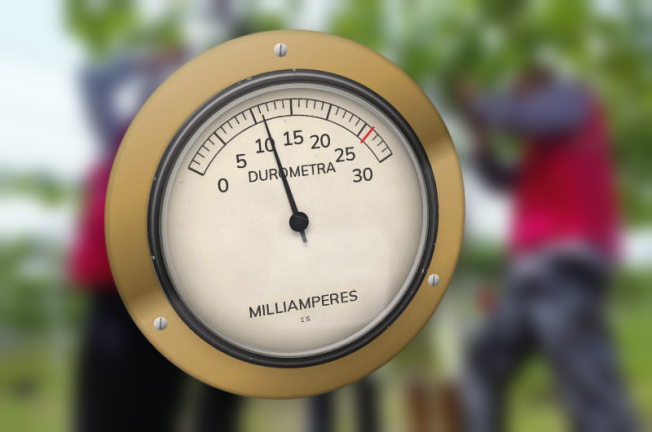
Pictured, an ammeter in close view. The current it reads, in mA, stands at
11 mA
